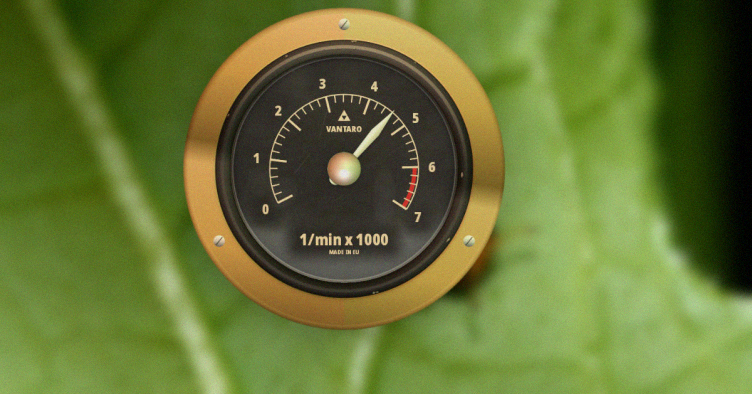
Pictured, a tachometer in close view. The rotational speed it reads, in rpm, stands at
4600 rpm
